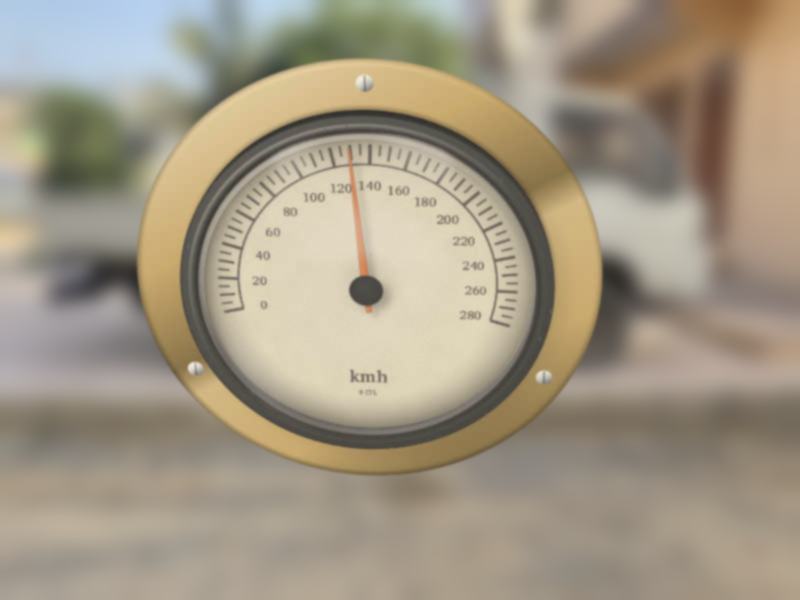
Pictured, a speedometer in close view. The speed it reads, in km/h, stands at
130 km/h
